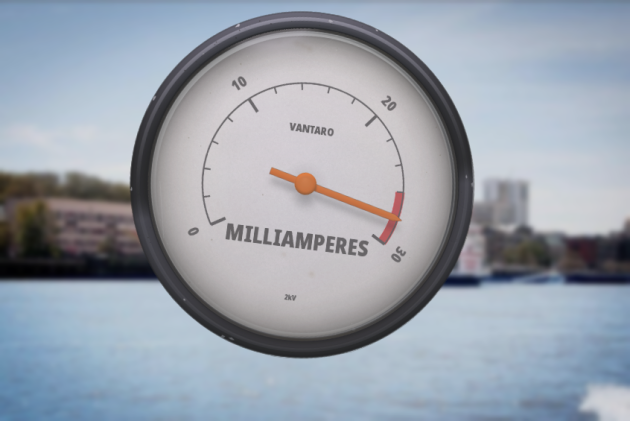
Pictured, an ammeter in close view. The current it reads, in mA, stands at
28 mA
